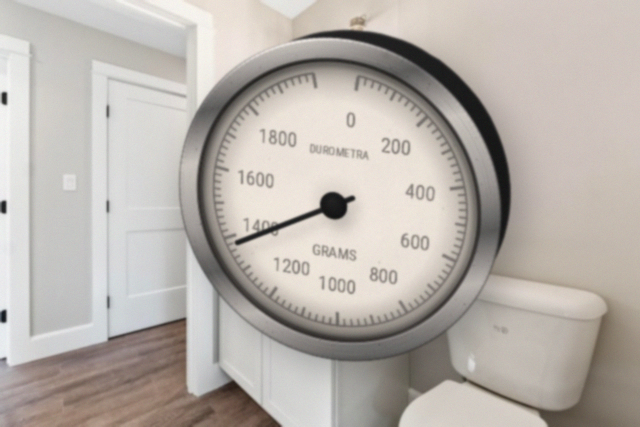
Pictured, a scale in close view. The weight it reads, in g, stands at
1380 g
